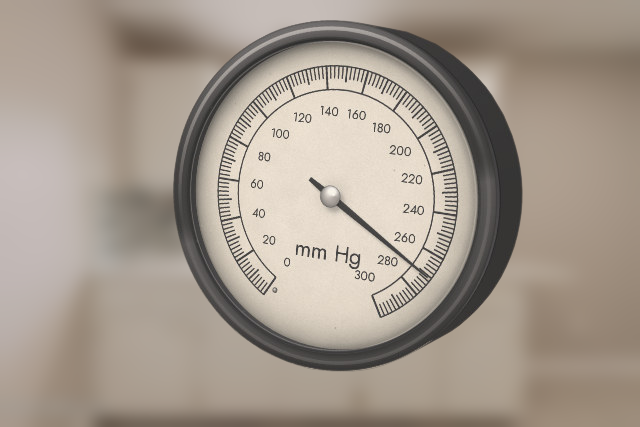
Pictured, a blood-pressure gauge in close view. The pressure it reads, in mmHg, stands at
270 mmHg
